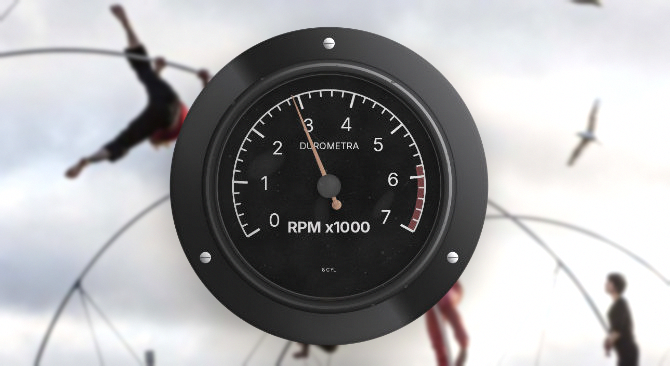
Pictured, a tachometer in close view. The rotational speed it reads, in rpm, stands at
2900 rpm
